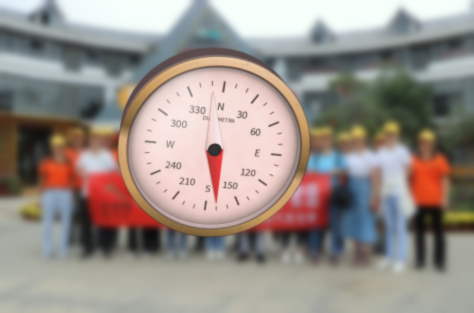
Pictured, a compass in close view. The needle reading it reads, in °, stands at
170 °
